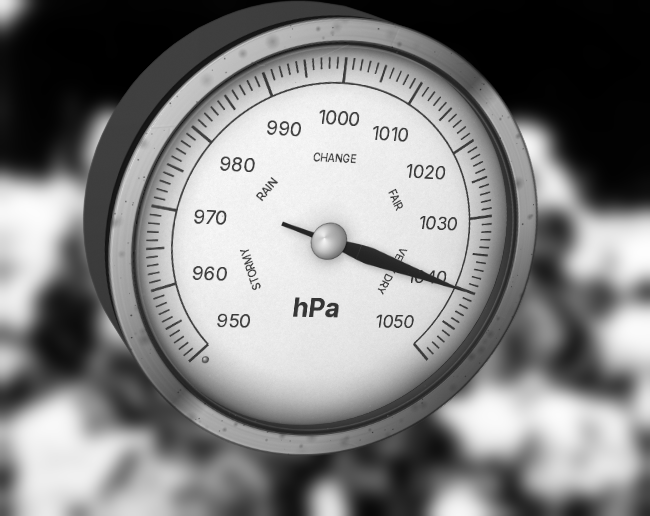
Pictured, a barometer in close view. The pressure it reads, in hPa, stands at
1040 hPa
